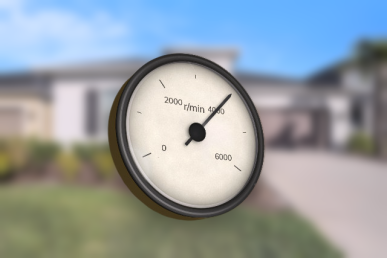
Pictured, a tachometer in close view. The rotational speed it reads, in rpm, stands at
4000 rpm
